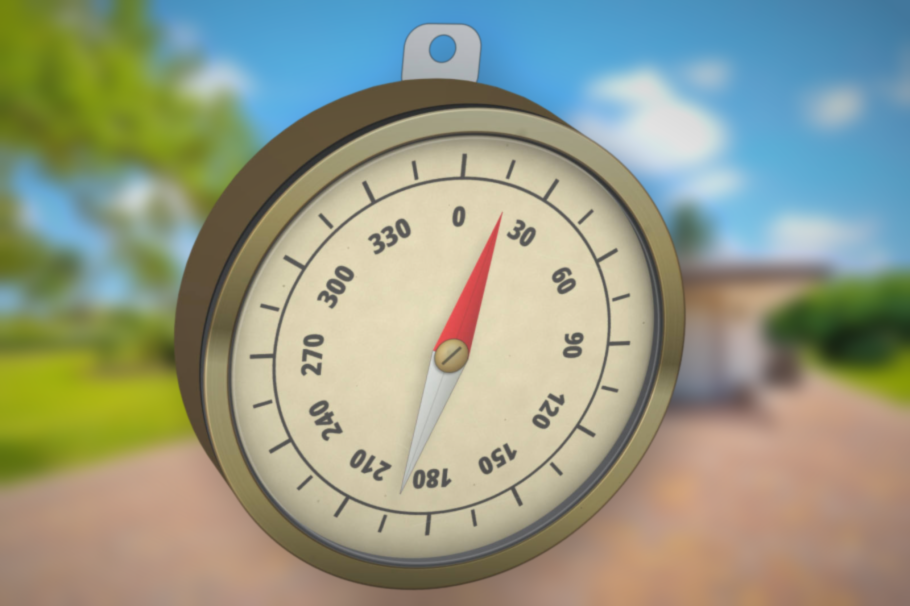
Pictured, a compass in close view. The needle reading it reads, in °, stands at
15 °
